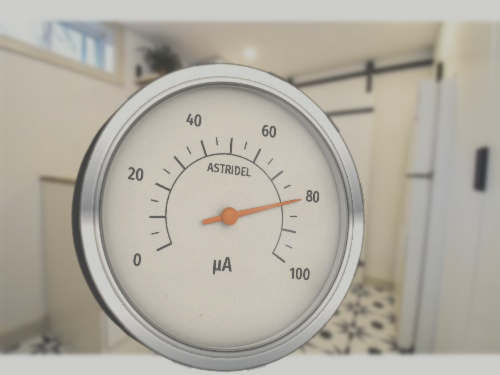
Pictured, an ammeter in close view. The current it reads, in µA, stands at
80 µA
